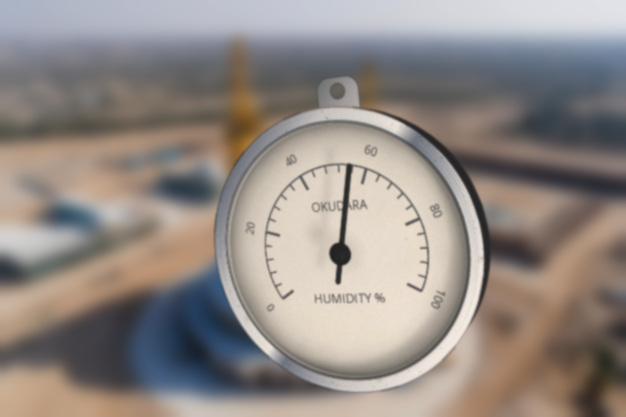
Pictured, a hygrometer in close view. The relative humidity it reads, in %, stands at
56 %
